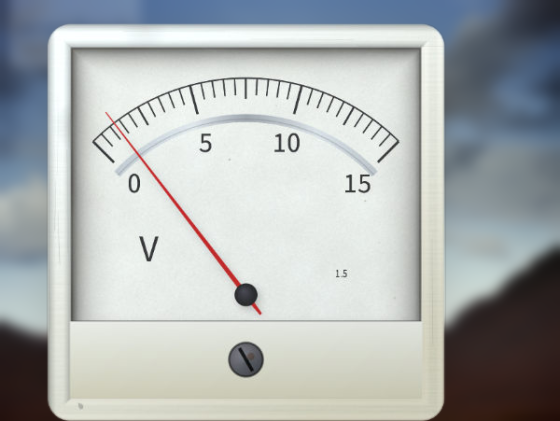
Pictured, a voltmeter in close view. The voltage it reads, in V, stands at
1.25 V
